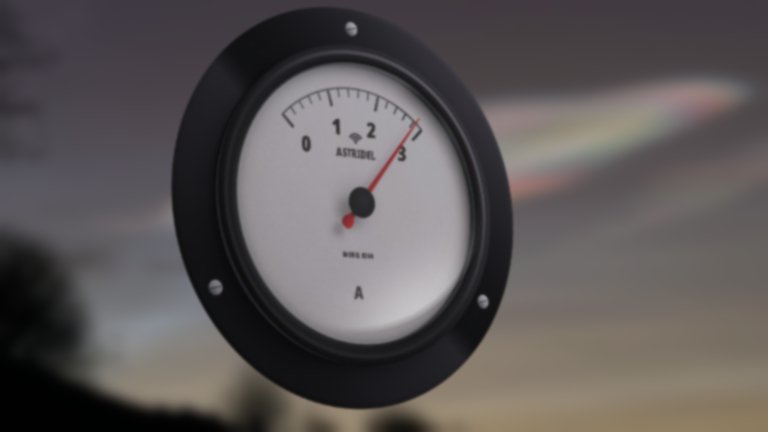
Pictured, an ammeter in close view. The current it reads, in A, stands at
2.8 A
